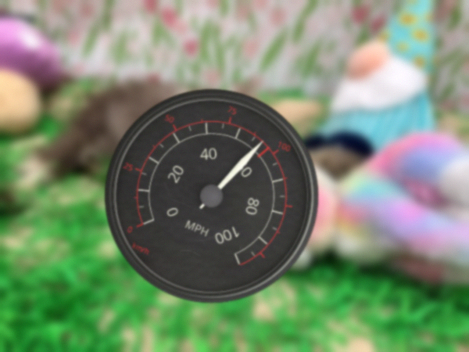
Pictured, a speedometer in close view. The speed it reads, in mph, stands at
57.5 mph
